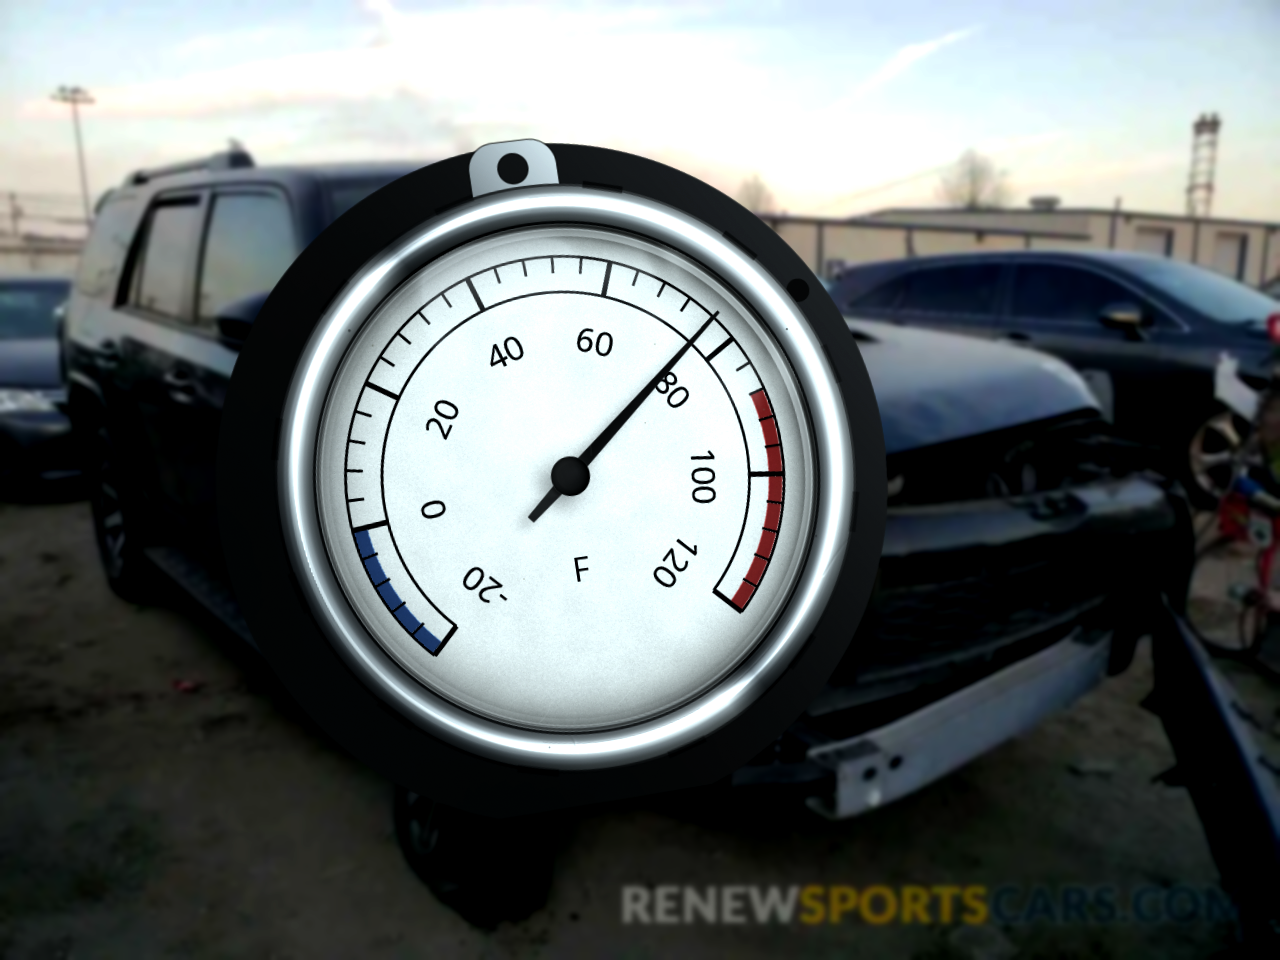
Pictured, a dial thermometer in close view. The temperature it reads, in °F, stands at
76 °F
